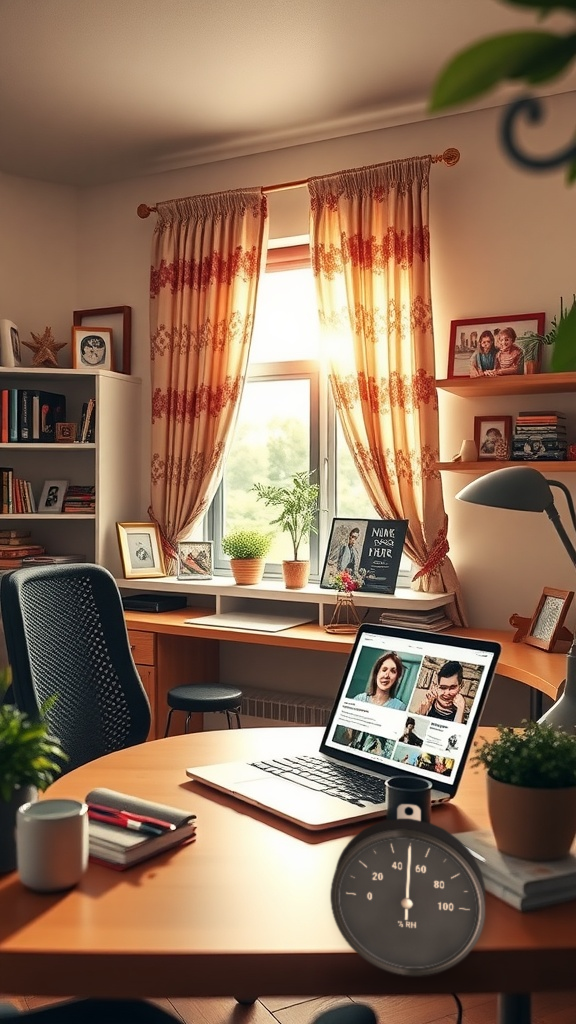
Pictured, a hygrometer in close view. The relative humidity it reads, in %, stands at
50 %
